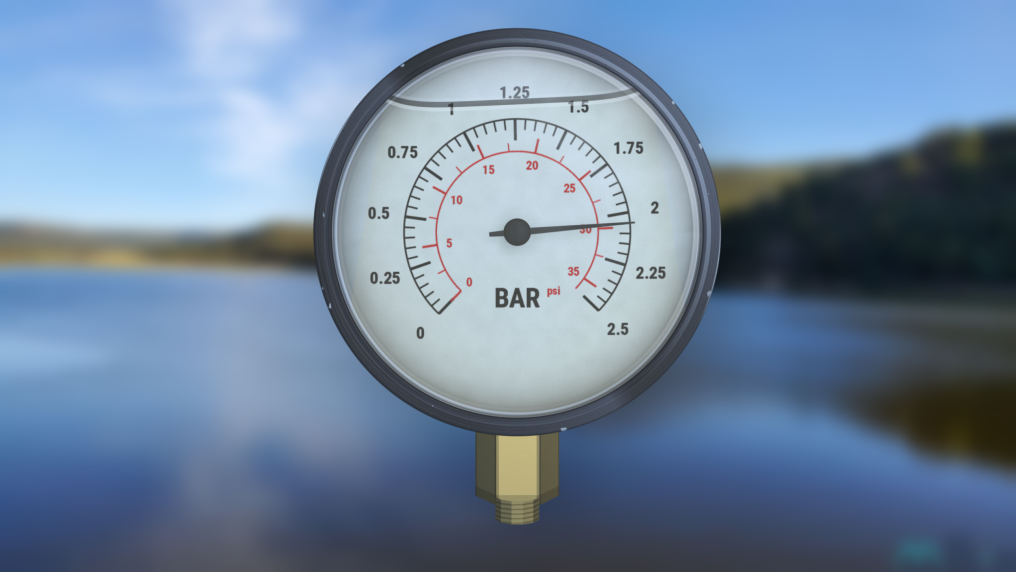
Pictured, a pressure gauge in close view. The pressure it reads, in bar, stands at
2.05 bar
